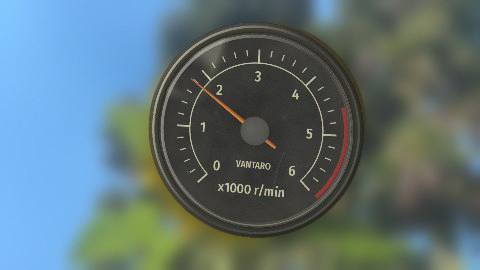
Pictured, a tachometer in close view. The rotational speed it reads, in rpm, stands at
1800 rpm
